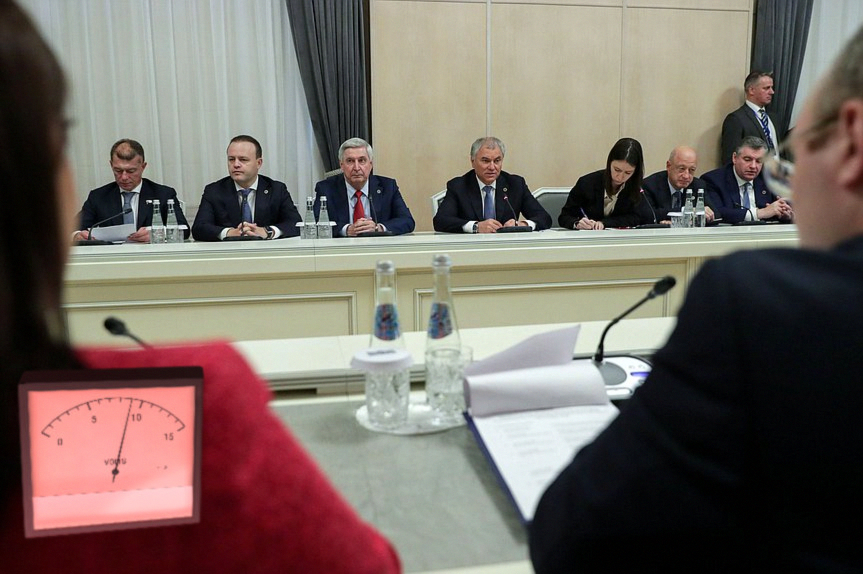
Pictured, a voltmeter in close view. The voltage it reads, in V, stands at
9 V
